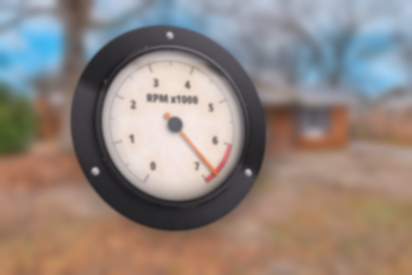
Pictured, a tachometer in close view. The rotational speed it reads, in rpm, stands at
6750 rpm
